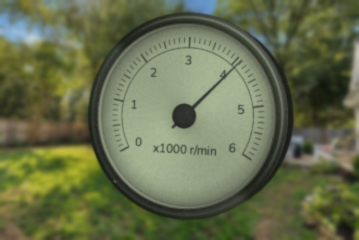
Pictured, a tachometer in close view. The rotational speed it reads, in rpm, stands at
4100 rpm
